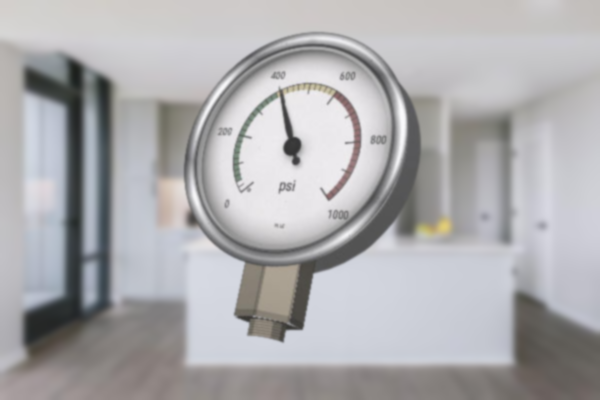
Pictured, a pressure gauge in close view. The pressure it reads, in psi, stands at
400 psi
